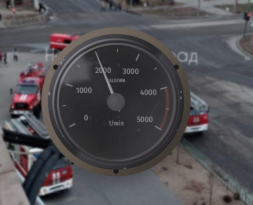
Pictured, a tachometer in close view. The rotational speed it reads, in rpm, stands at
2000 rpm
